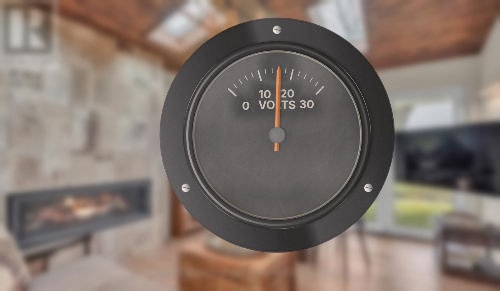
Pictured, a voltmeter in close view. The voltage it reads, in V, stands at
16 V
